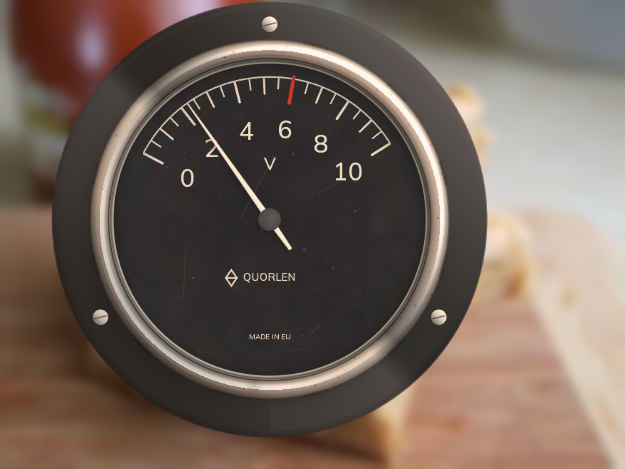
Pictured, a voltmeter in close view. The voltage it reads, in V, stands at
2.25 V
